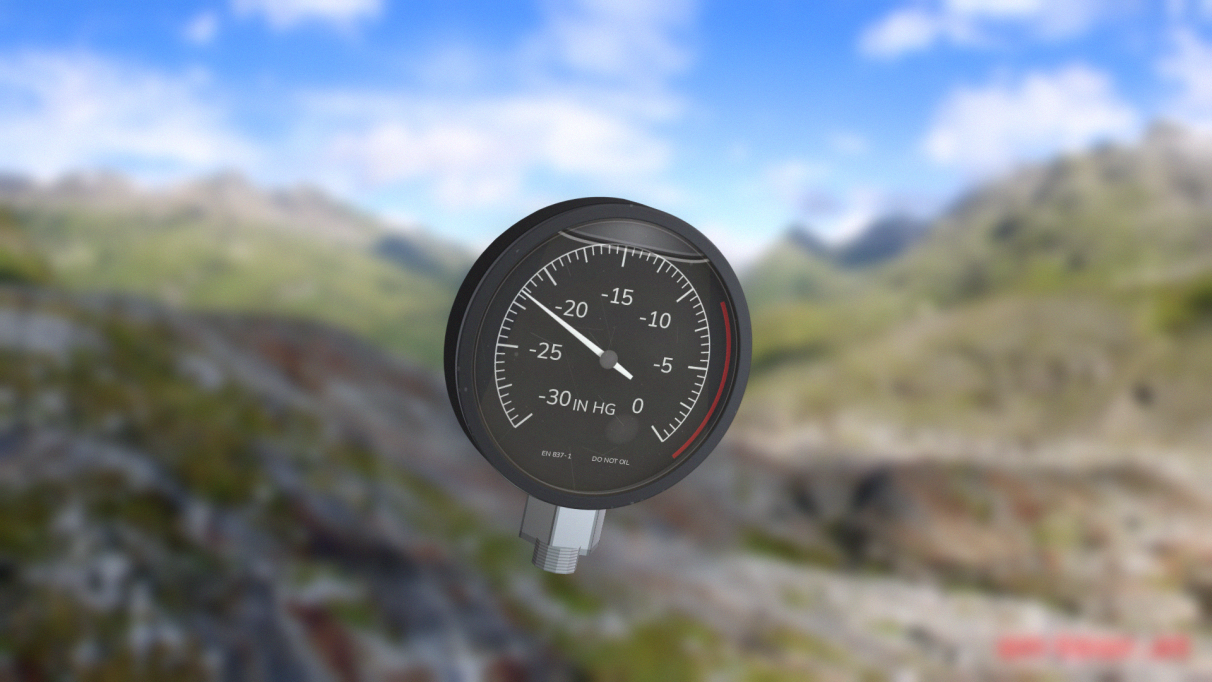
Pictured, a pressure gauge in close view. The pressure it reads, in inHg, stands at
-21.75 inHg
